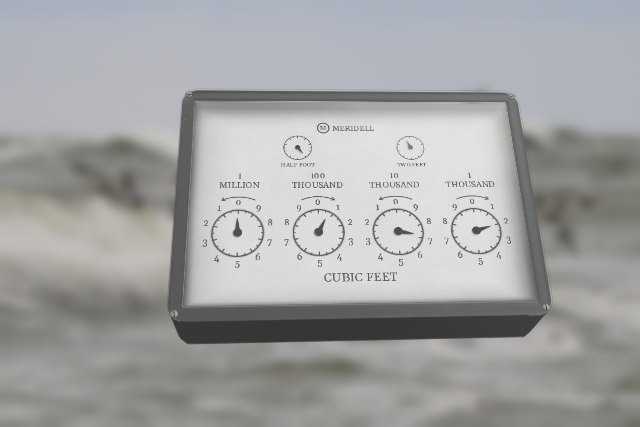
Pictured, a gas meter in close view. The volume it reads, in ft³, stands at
7200 ft³
